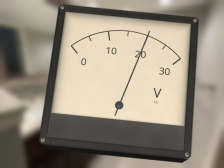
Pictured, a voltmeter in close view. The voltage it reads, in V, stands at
20 V
